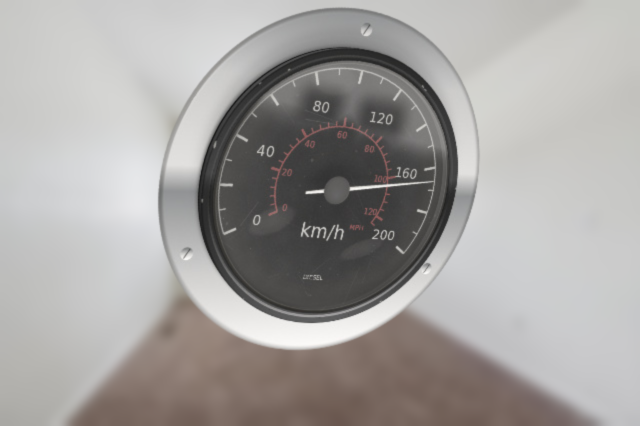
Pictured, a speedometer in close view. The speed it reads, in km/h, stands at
165 km/h
